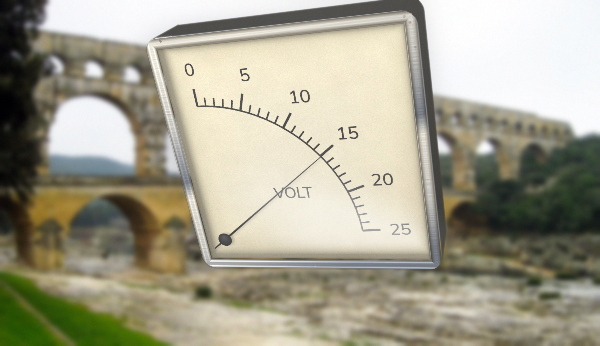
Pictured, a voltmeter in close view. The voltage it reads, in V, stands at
15 V
